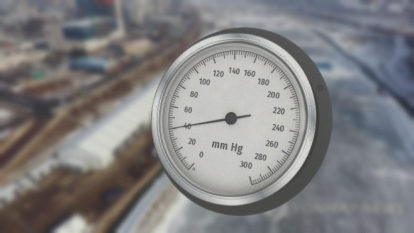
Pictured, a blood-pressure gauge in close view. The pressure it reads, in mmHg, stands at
40 mmHg
